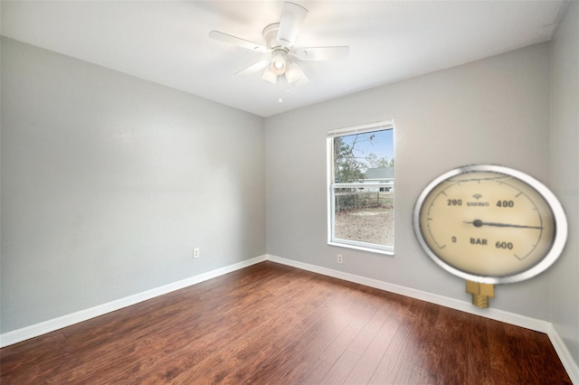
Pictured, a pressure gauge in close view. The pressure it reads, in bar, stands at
500 bar
